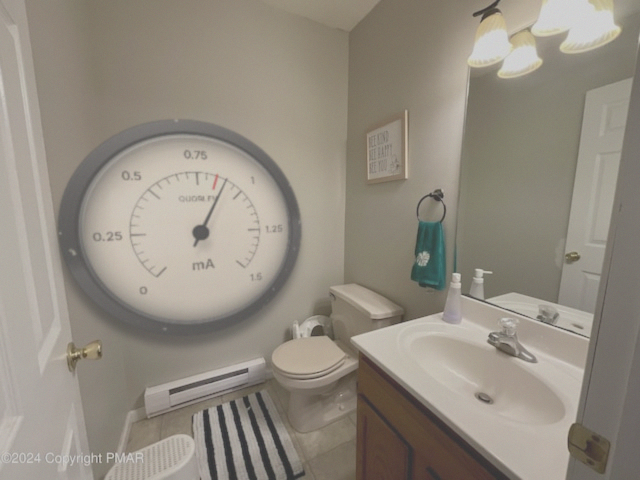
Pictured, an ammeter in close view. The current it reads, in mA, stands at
0.9 mA
